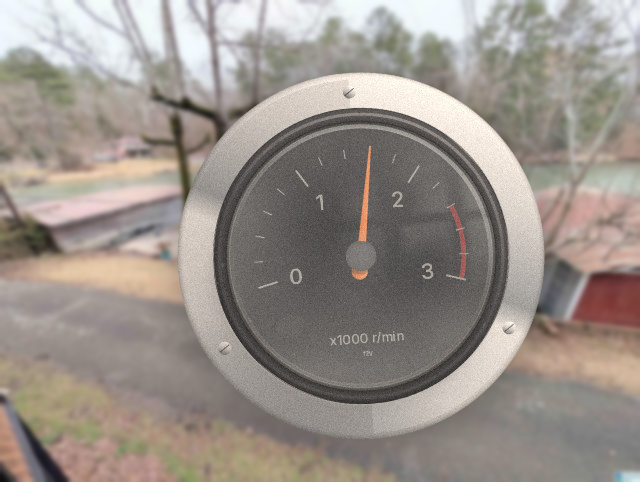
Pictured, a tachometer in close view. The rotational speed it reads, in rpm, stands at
1600 rpm
